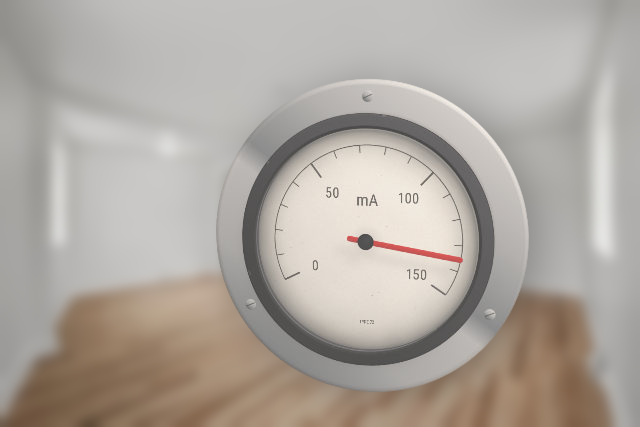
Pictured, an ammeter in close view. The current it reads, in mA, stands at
135 mA
